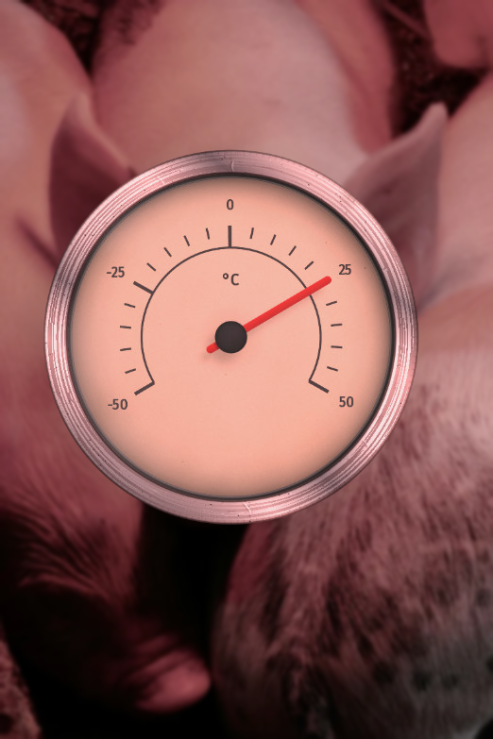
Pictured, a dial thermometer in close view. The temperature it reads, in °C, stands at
25 °C
